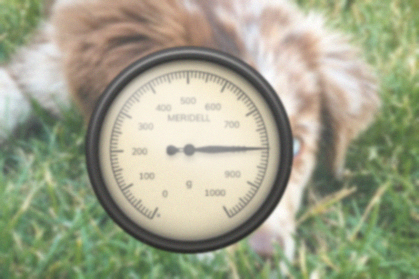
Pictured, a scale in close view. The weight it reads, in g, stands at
800 g
